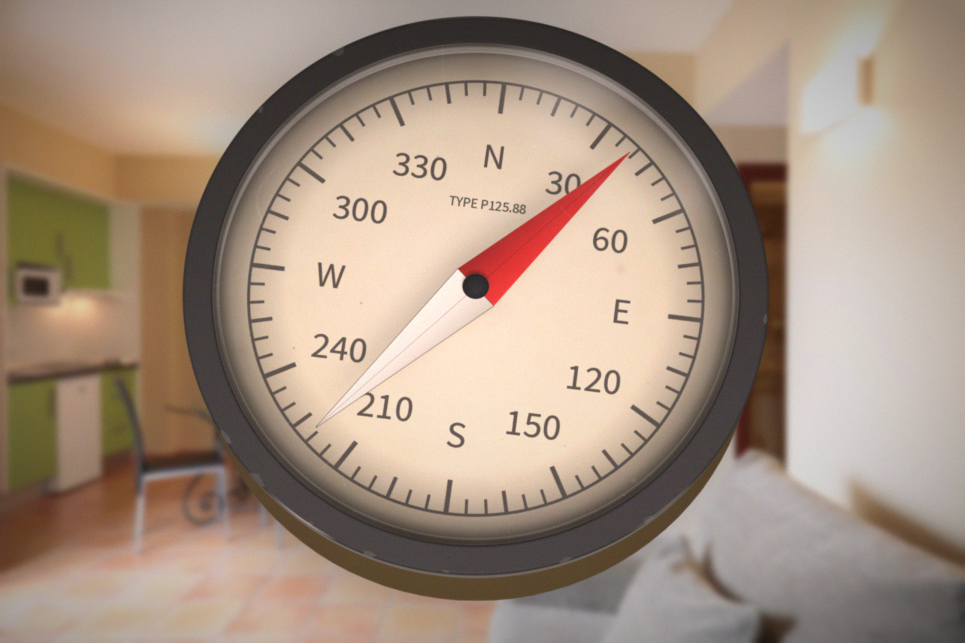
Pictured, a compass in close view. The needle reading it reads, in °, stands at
40 °
